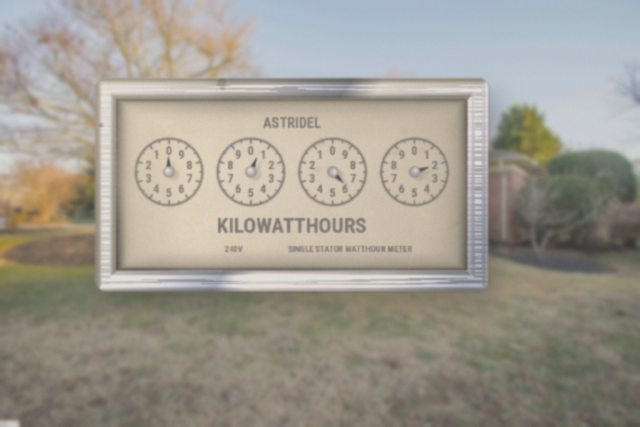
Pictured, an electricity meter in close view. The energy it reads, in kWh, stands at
62 kWh
